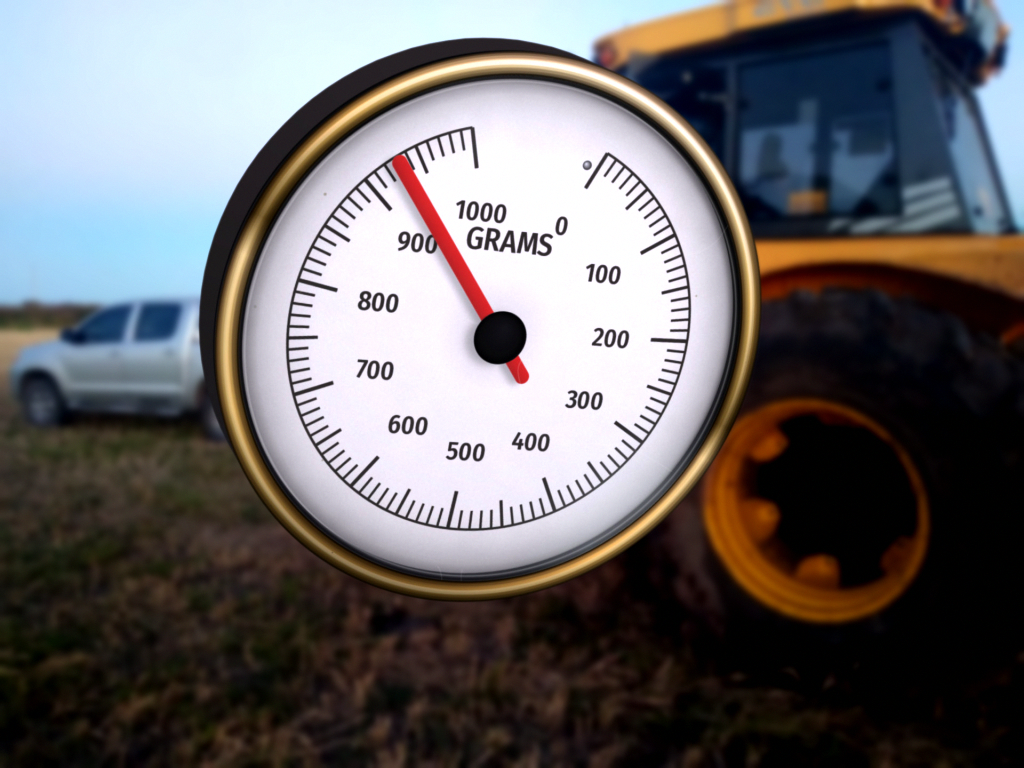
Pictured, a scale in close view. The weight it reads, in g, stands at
930 g
